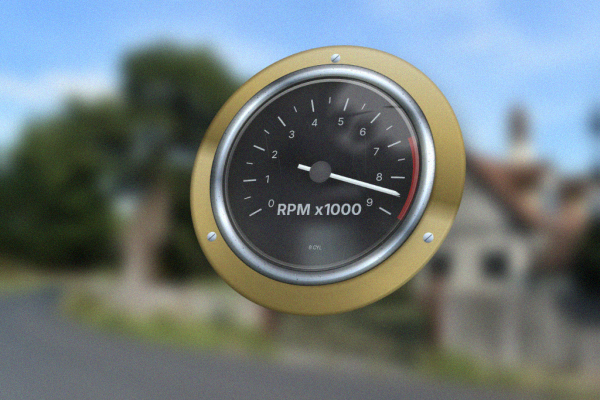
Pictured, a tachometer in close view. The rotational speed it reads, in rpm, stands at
8500 rpm
